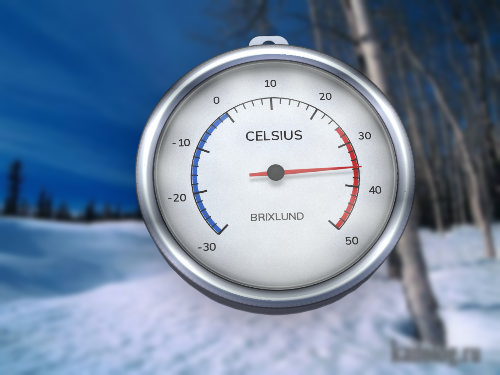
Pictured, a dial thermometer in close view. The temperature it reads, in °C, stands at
36 °C
